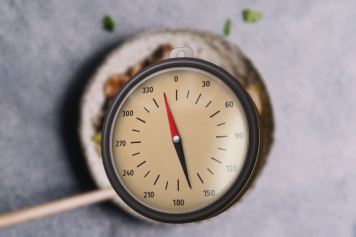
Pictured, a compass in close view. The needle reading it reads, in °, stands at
345 °
